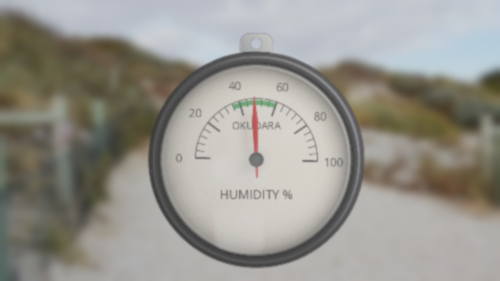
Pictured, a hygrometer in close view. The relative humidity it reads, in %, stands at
48 %
